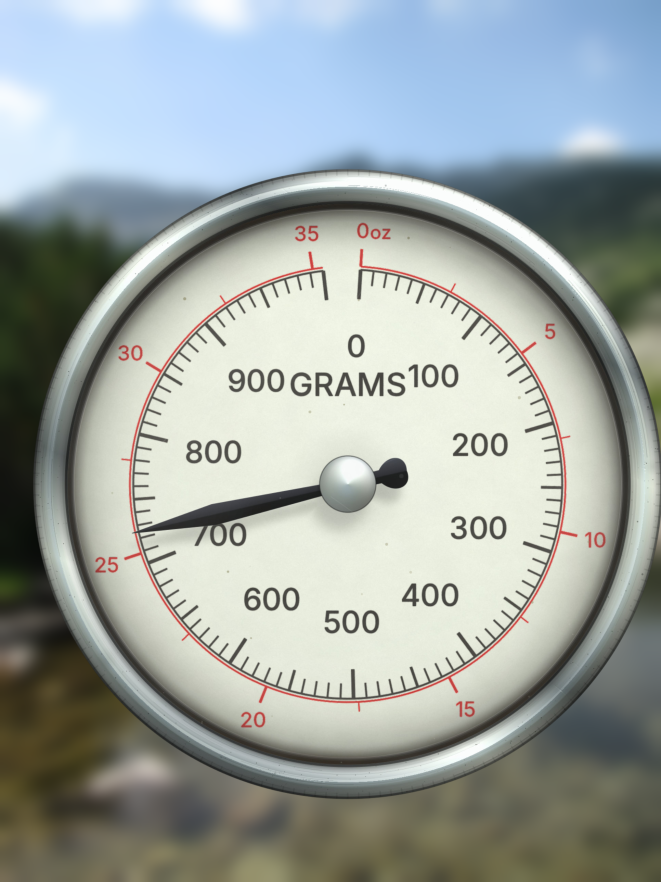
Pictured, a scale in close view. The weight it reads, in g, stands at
725 g
